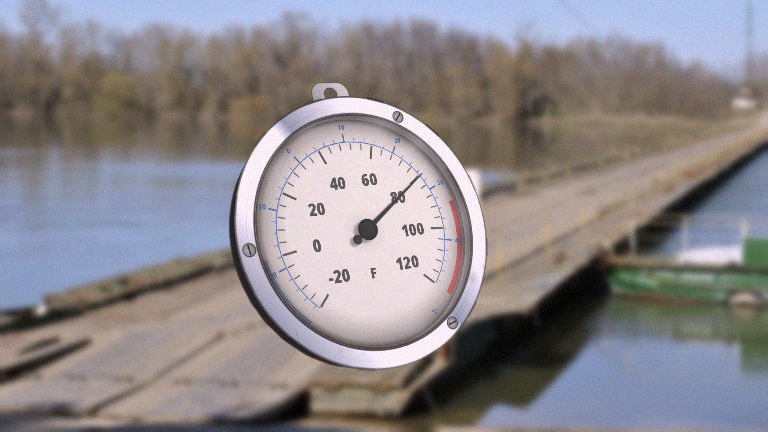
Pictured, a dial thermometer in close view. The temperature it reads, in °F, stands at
80 °F
